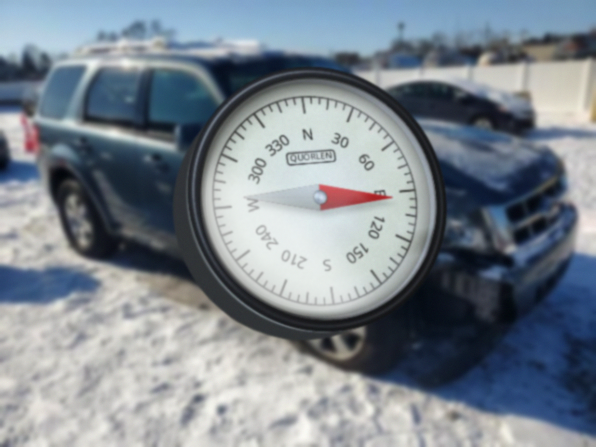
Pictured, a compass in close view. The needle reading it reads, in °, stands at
95 °
